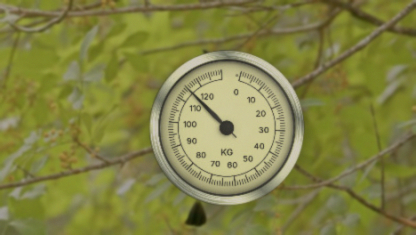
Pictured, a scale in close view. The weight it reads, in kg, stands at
115 kg
